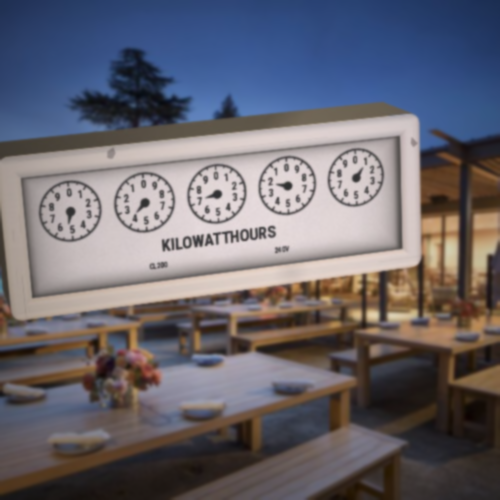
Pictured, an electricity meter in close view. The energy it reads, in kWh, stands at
53721 kWh
